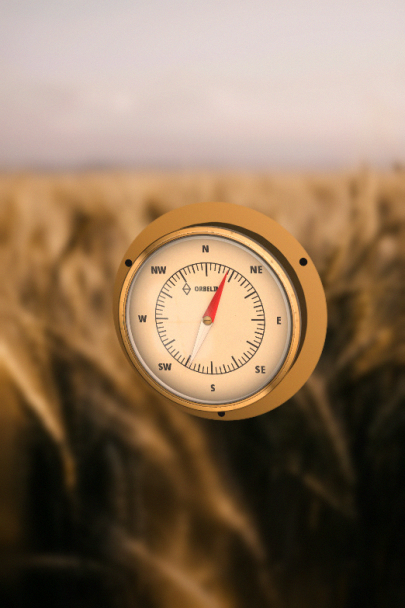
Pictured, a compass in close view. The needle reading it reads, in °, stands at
25 °
